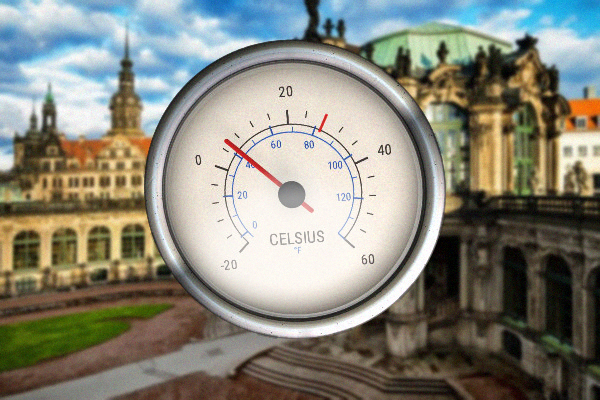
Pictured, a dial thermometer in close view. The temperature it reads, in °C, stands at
6 °C
